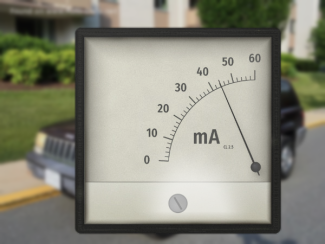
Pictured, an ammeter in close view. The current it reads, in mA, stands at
44 mA
